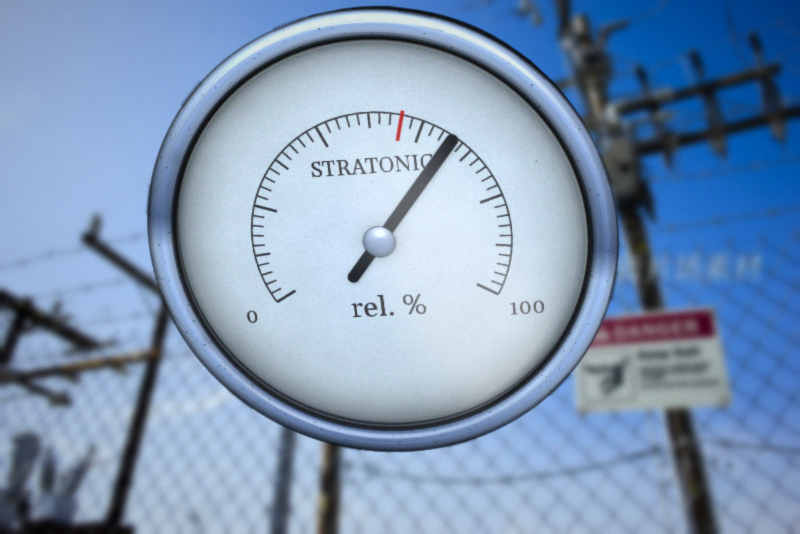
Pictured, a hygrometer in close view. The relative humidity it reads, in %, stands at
66 %
